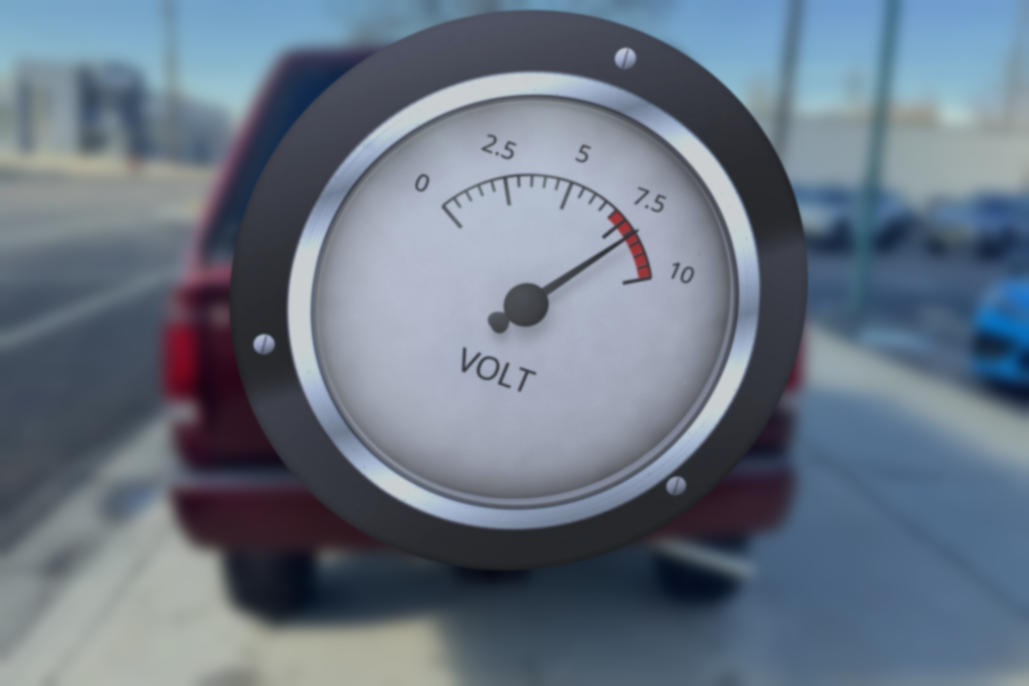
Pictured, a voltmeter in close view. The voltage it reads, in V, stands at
8 V
